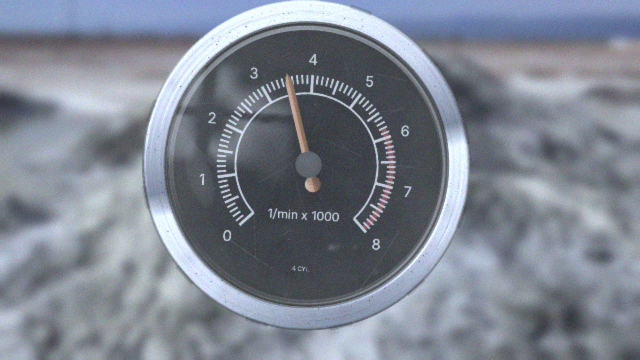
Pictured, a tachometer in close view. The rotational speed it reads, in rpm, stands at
3500 rpm
